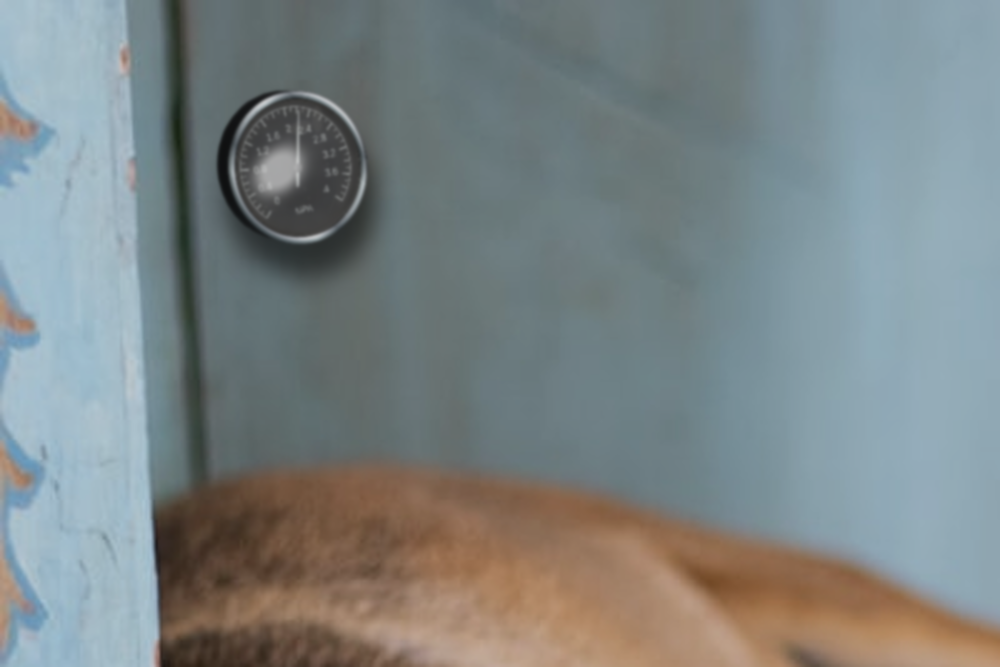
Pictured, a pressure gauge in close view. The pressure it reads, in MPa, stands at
2.2 MPa
